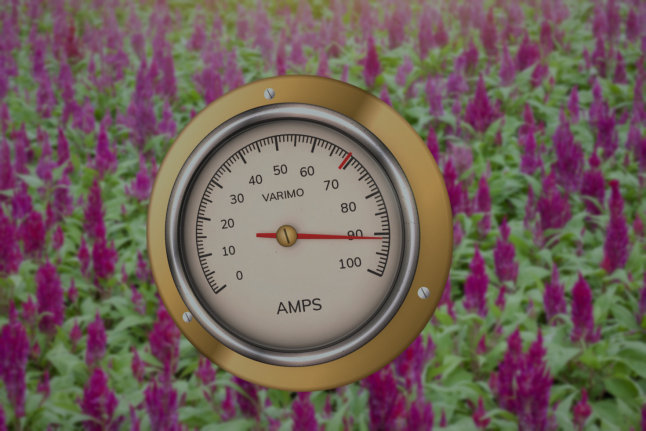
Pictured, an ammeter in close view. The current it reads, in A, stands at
91 A
